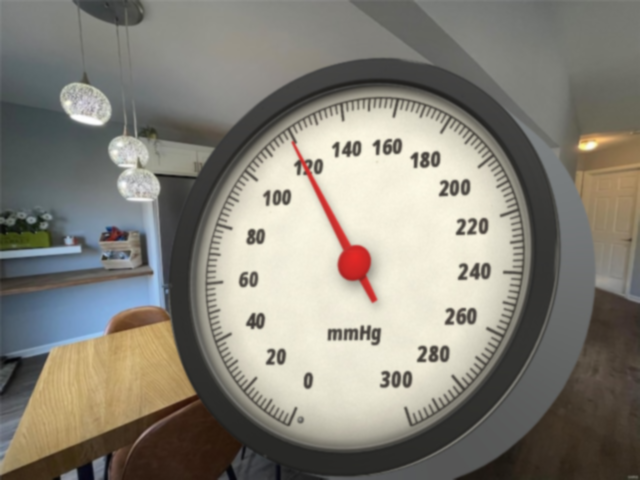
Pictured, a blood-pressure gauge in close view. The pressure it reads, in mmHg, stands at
120 mmHg
